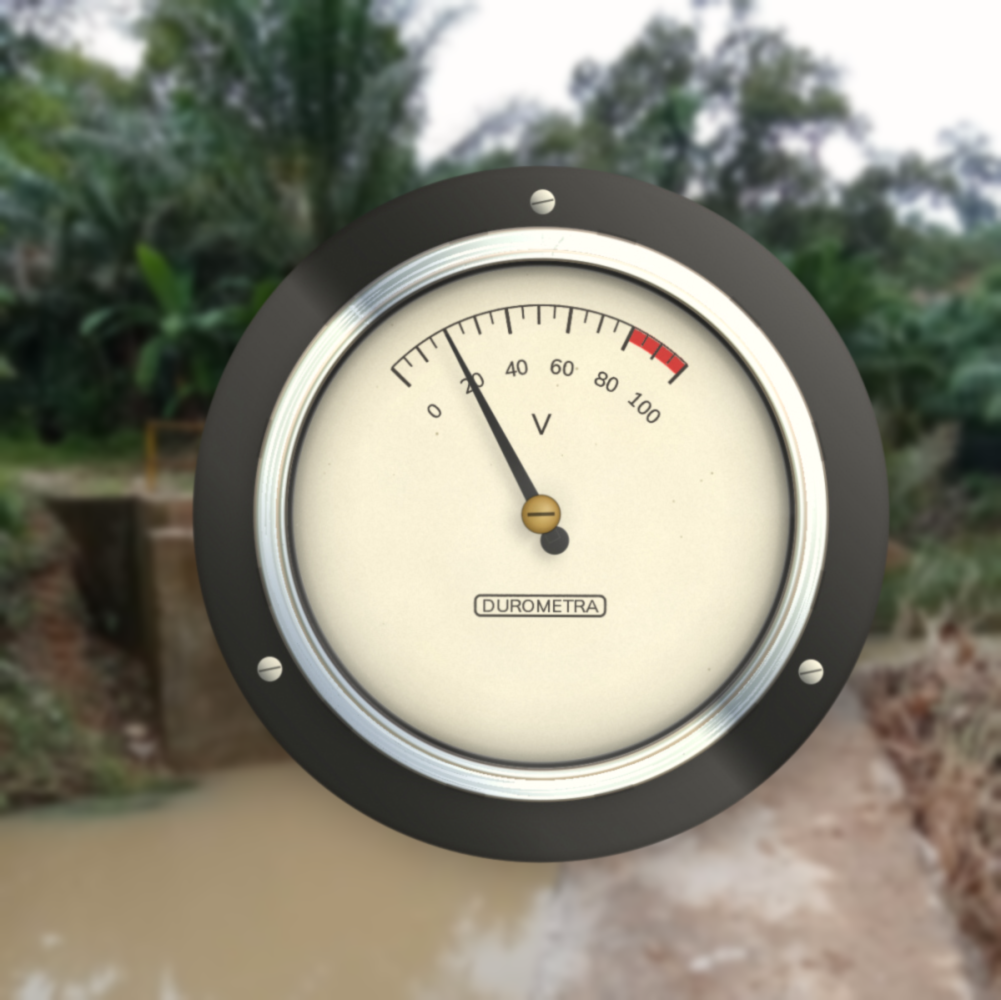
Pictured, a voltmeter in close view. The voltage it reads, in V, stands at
20 V
